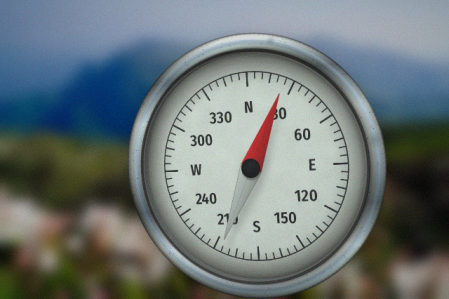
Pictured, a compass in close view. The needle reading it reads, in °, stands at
25 °
